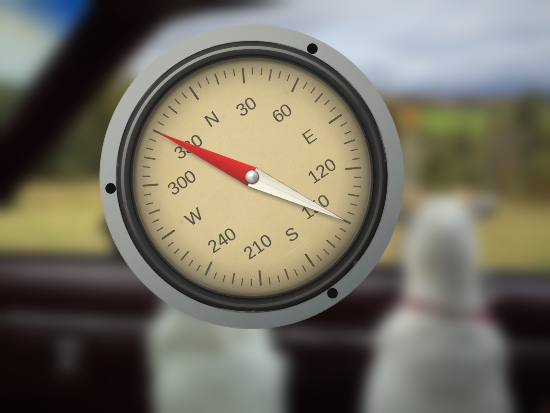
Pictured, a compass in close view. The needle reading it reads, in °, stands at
330 °
